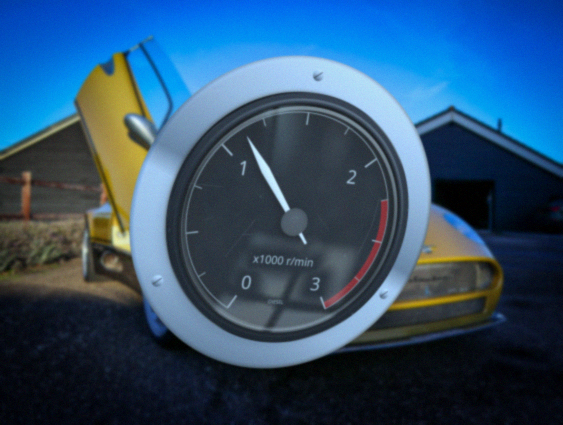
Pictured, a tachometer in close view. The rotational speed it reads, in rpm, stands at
1125 rpm
